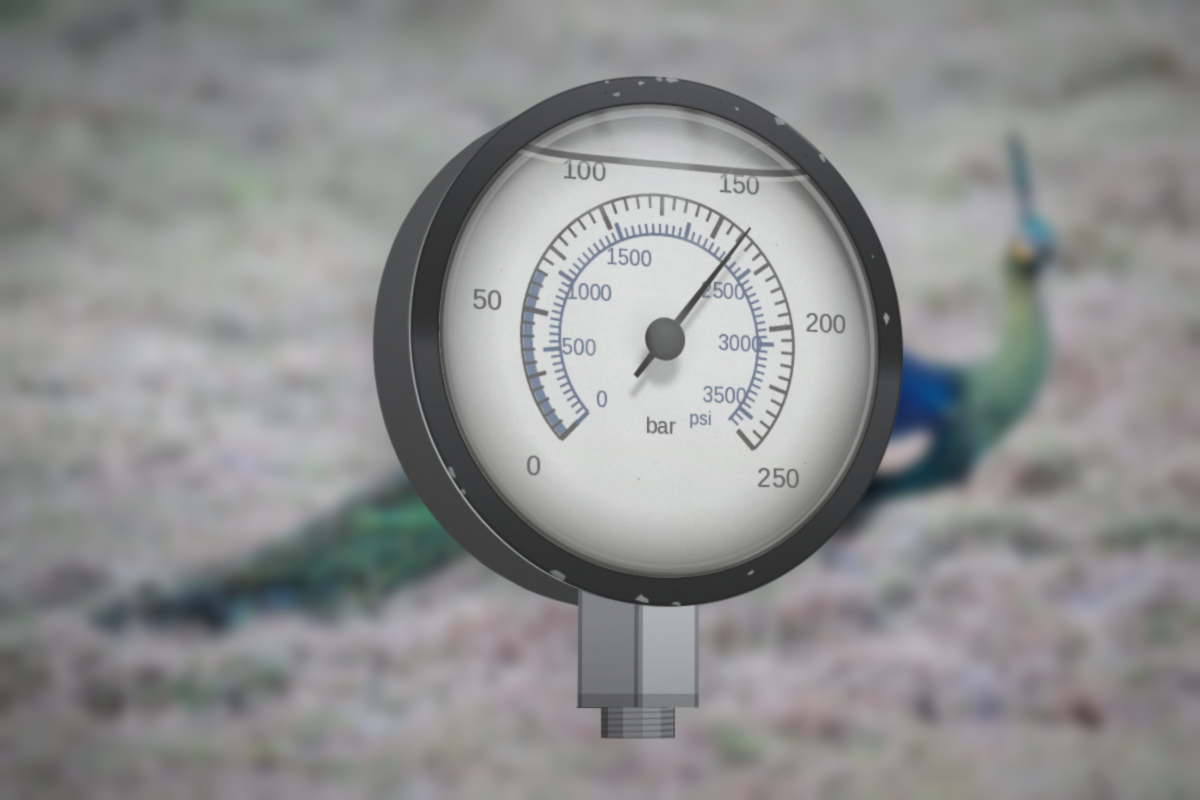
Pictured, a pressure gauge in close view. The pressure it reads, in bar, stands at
160 bar
